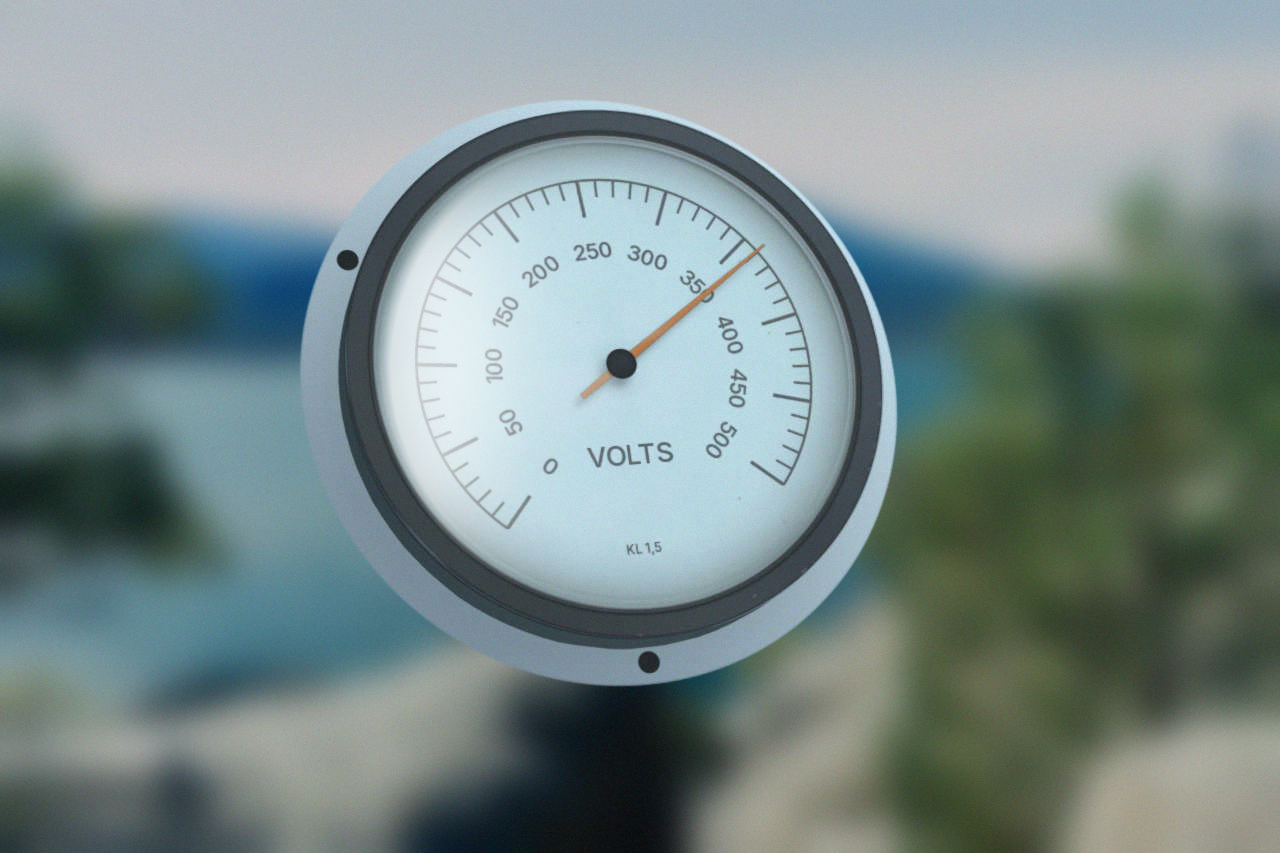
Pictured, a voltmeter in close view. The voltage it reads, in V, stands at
360 V
